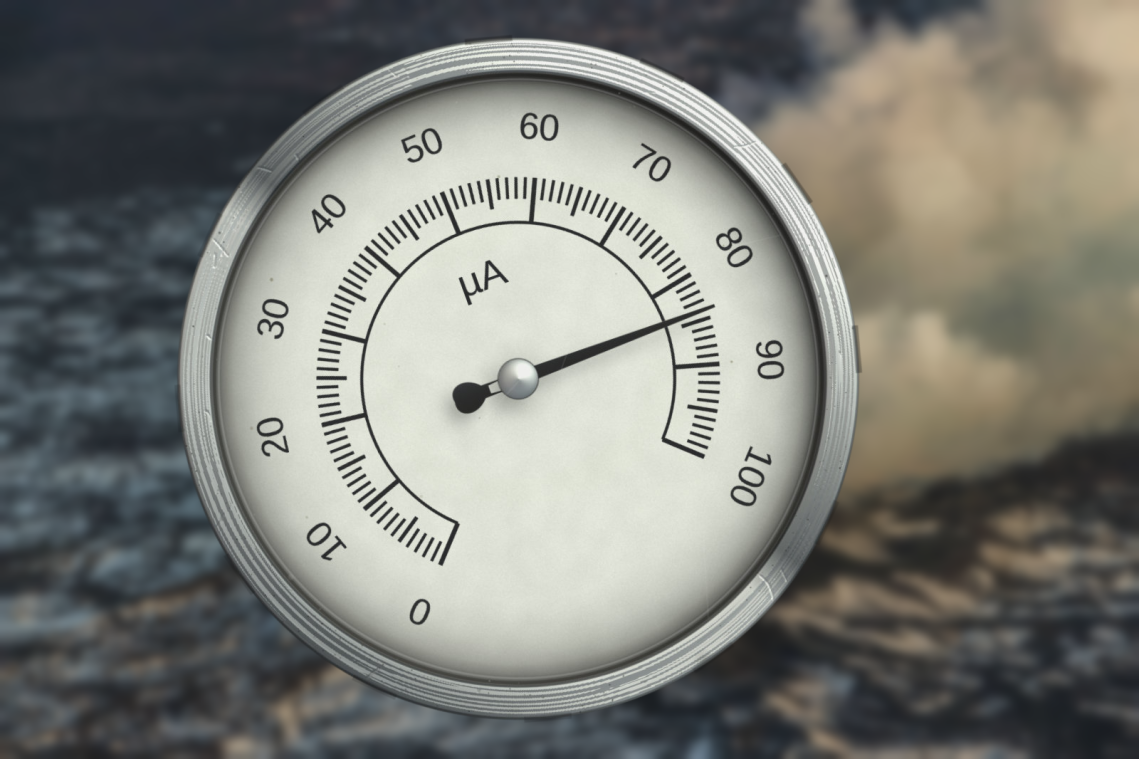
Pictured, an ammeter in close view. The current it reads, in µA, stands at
84 µA
